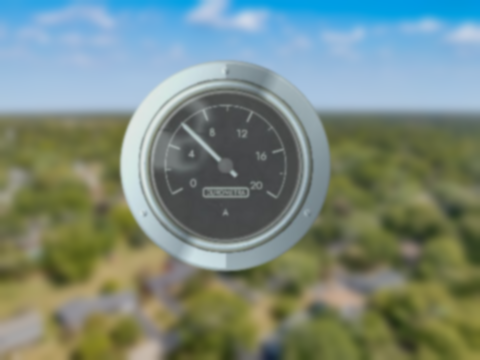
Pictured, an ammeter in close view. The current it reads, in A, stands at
6 A
